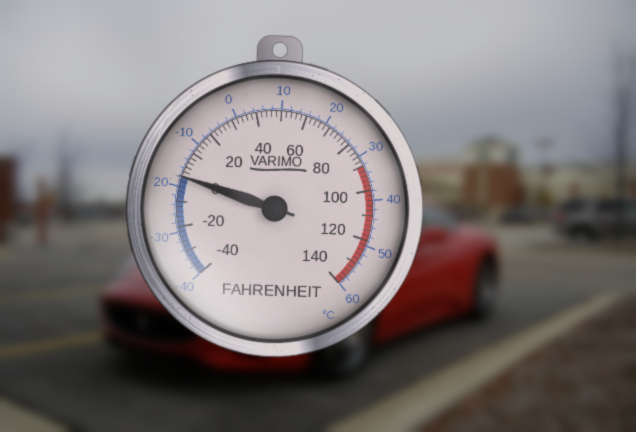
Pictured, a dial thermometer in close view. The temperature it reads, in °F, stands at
0 °F
